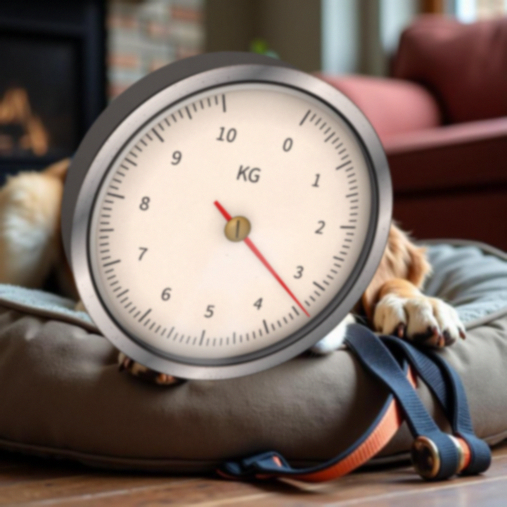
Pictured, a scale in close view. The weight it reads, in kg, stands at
3.4 kg
